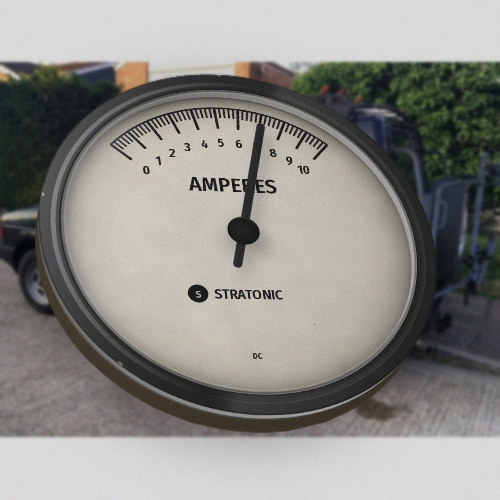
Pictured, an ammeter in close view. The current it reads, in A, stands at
7 A
